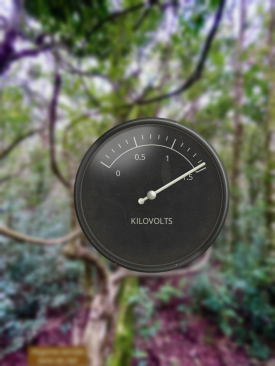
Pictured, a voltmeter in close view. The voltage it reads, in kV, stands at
1.45 kV
